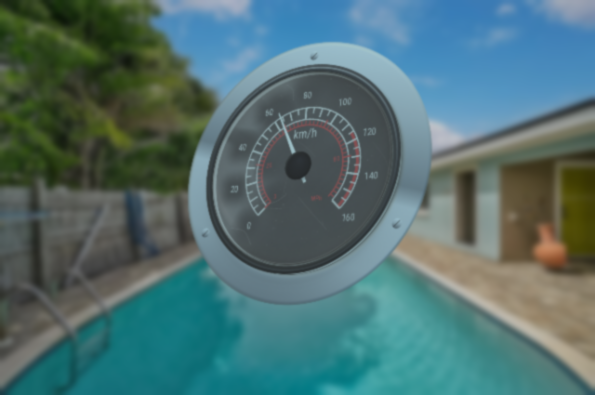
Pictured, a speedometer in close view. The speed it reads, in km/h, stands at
65 km/h
